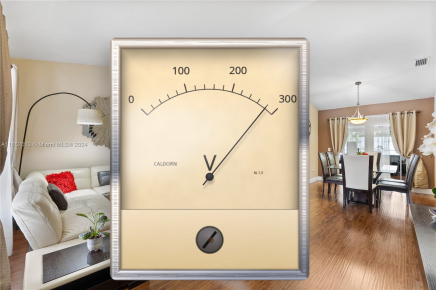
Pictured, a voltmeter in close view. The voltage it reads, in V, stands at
280 V
